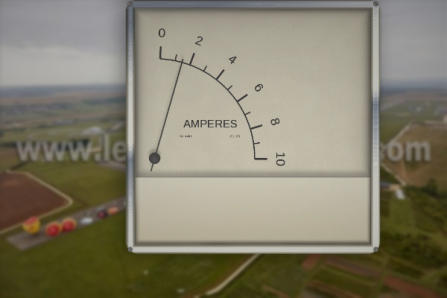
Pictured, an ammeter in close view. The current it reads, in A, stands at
1.5 A
